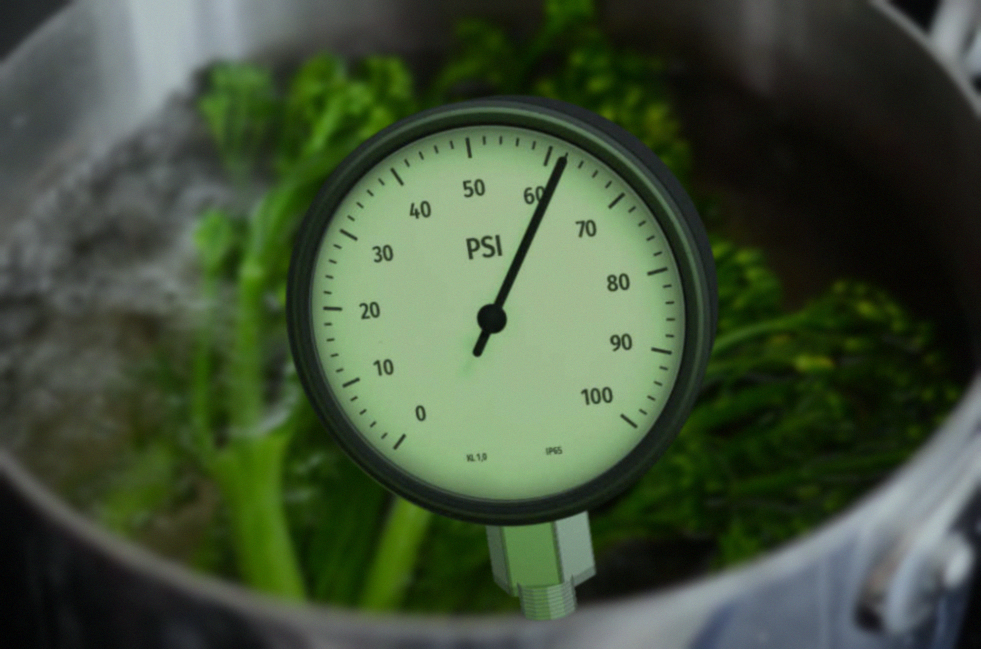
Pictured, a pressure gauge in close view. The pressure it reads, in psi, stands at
62 psi
